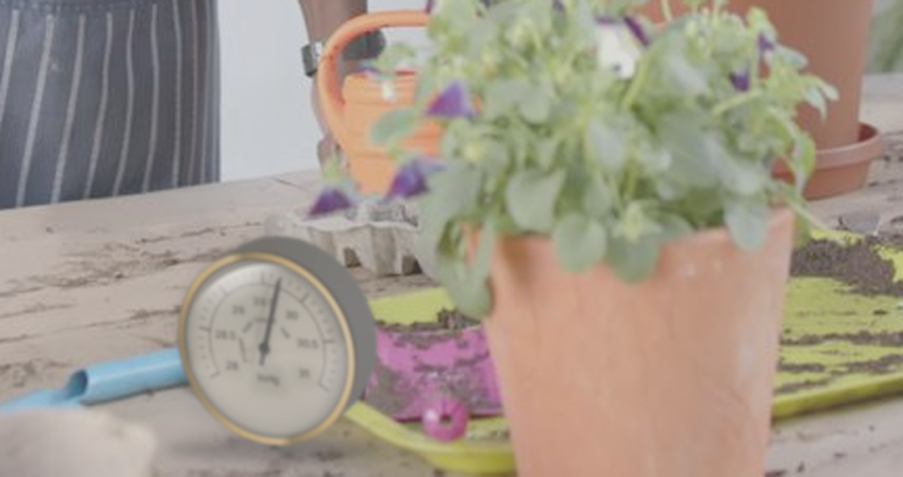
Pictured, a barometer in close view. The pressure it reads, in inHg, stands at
29.7 inHg
